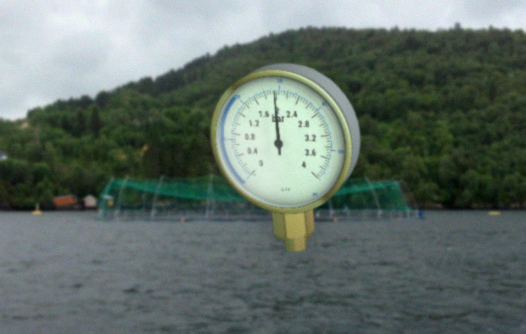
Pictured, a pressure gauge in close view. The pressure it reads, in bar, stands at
2 bar
